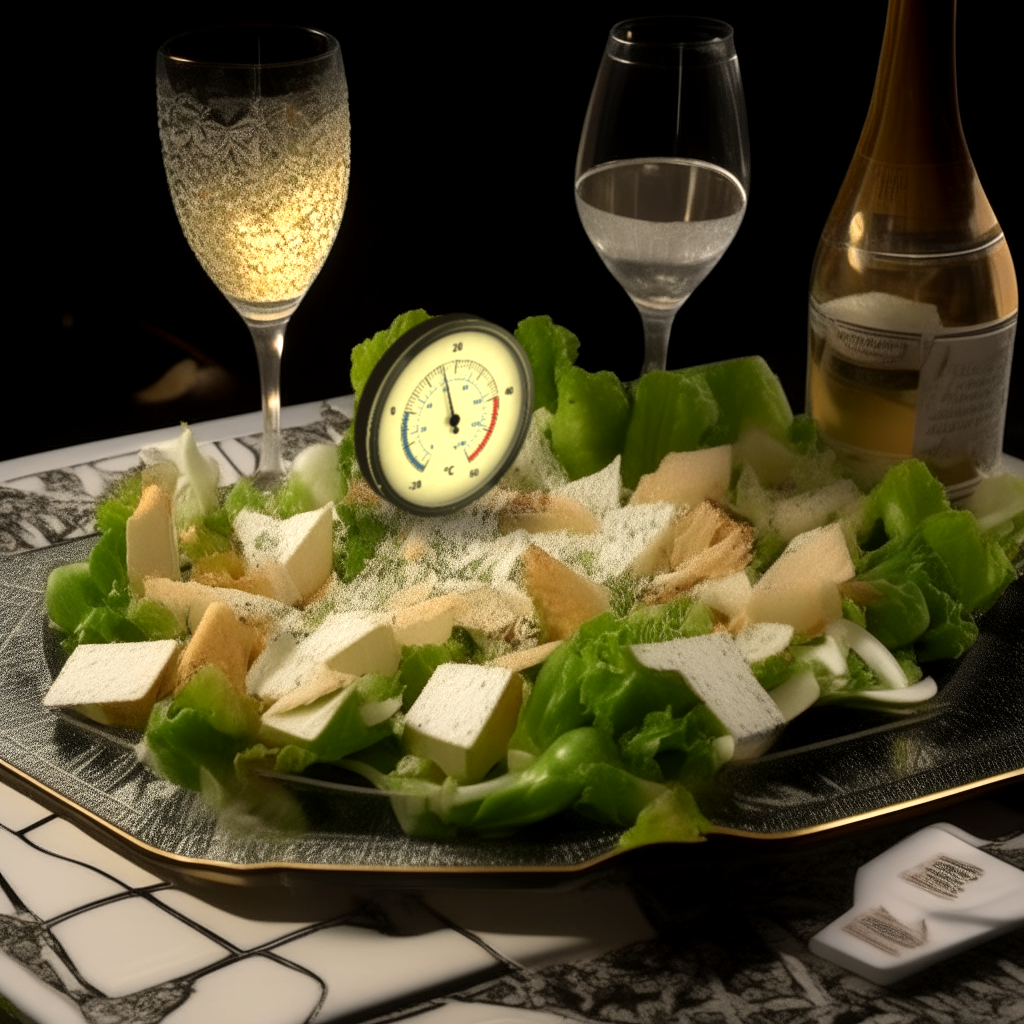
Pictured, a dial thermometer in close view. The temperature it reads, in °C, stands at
15 °C
